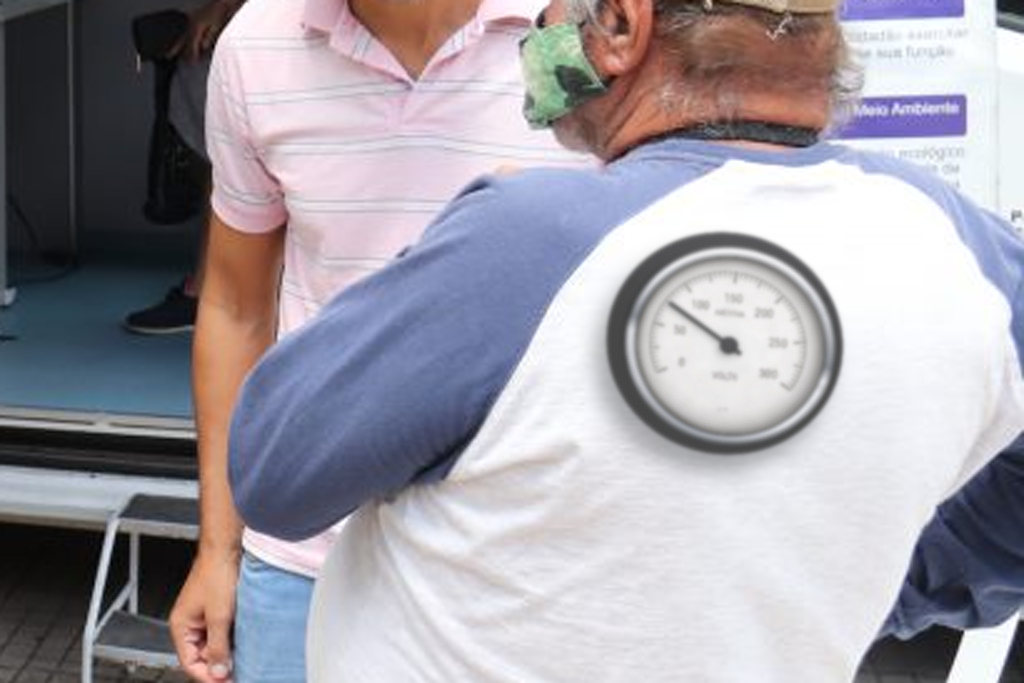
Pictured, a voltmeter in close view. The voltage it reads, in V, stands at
75 V
